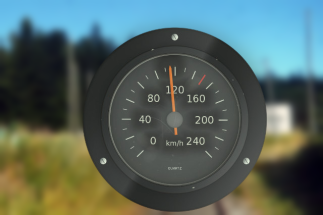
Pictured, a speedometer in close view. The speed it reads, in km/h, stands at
115 km/h
